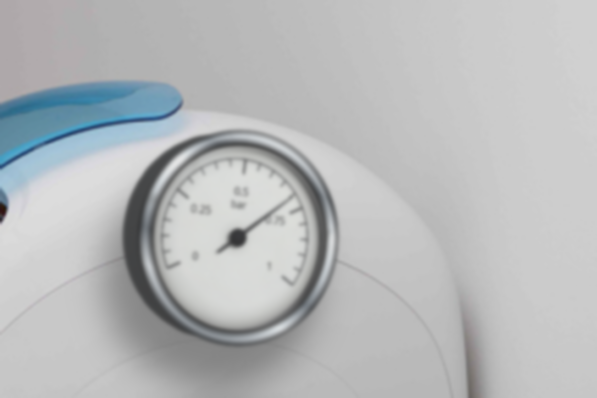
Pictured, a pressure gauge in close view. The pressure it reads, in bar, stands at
0.7 bar
